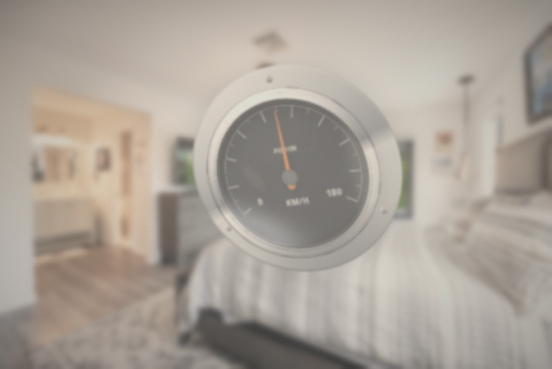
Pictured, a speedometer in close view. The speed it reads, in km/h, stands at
90 km/h
